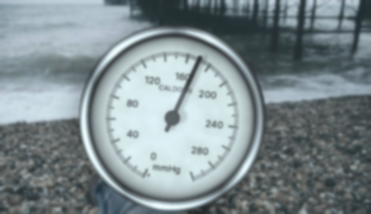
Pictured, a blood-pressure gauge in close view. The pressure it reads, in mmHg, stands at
170 mmHg
